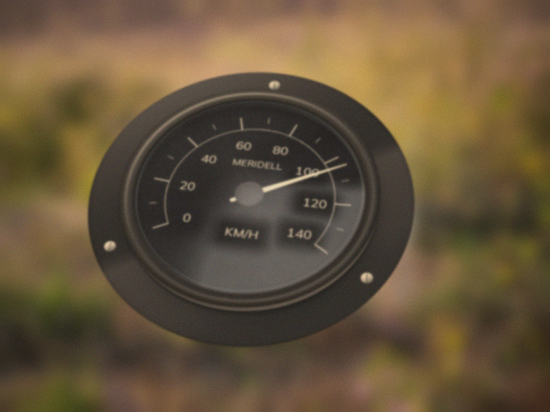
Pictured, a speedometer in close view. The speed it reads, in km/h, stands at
105 km/h
